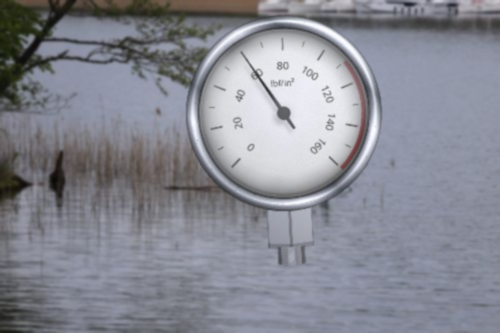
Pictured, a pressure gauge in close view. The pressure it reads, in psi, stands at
60 psi
